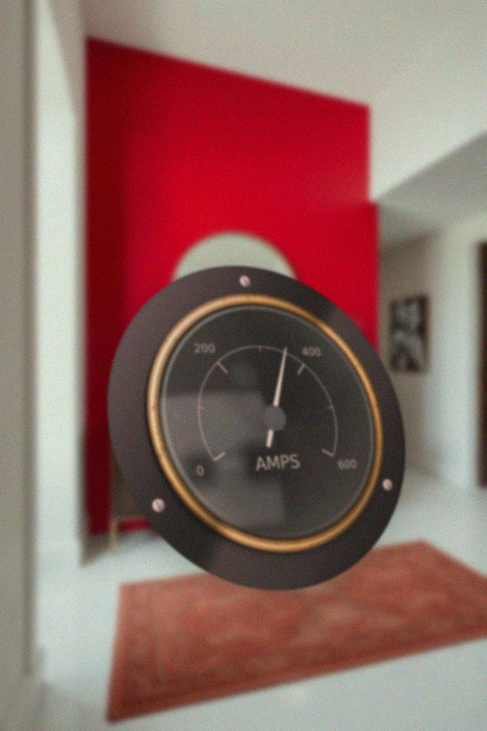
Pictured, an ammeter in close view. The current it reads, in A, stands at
350 A
